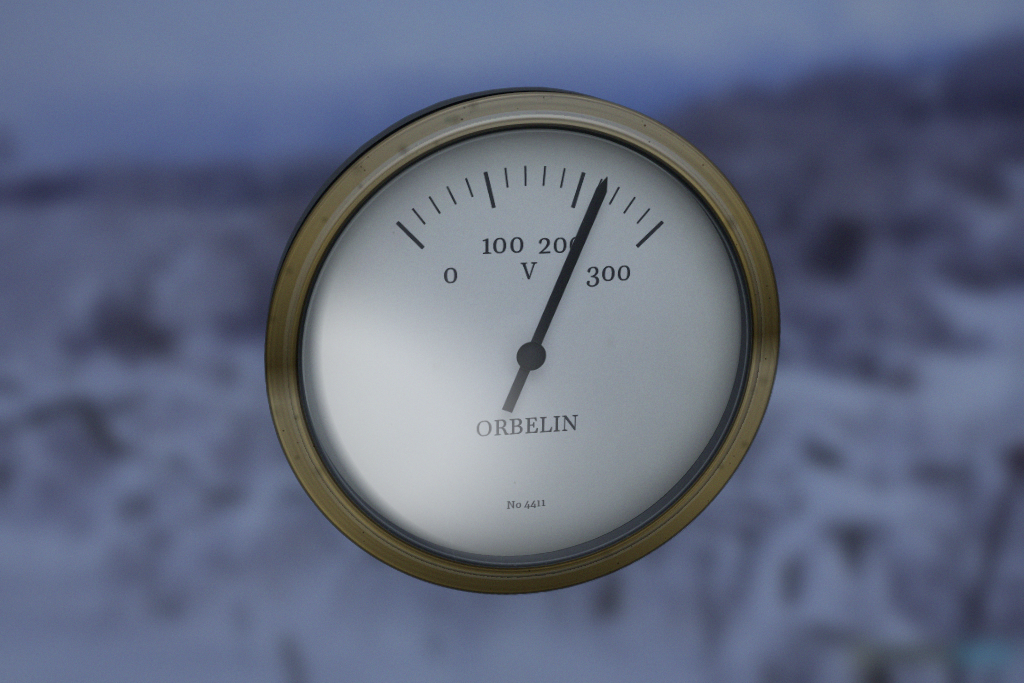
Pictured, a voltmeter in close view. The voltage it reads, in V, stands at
220 V
